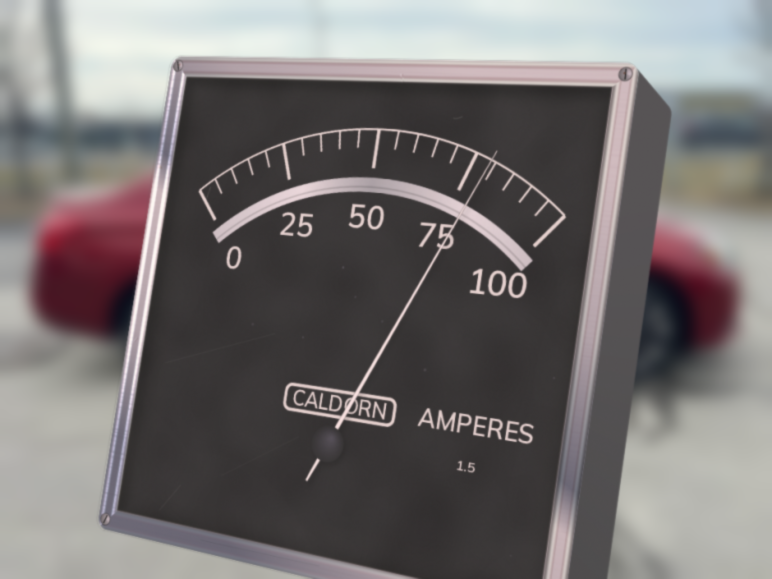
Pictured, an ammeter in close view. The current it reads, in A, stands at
80 A
